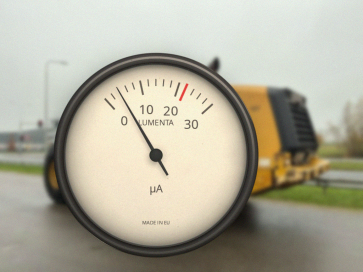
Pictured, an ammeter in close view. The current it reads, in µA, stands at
4 µA
